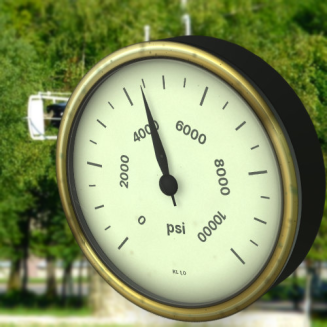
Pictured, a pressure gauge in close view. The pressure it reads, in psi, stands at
4500 psi
